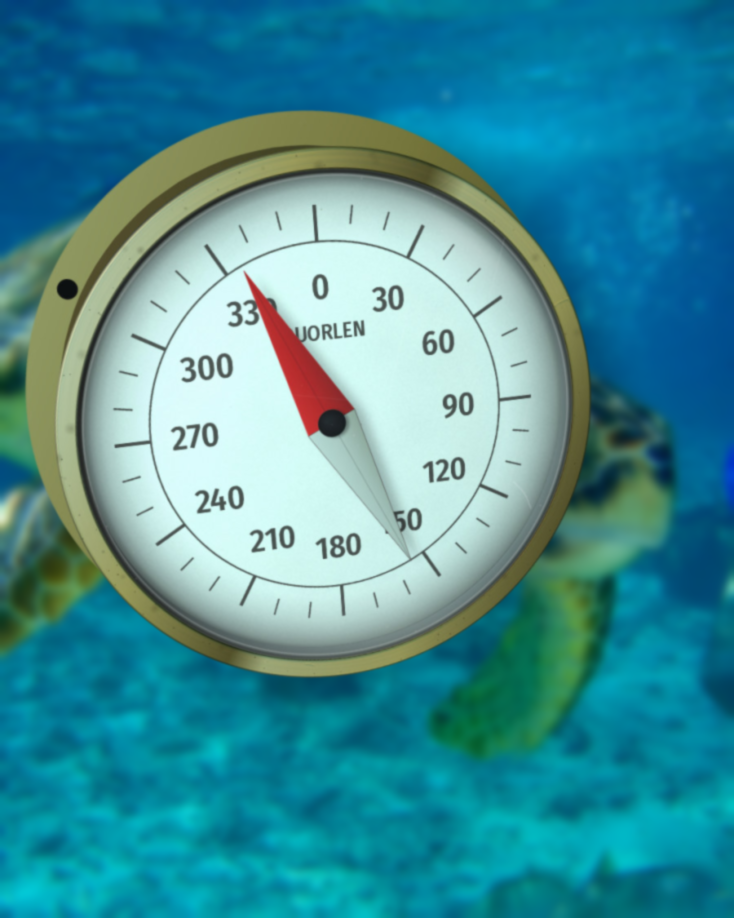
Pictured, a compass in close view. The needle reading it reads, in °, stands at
335 °
